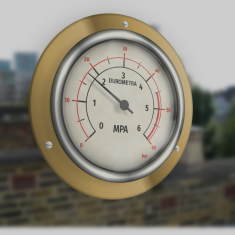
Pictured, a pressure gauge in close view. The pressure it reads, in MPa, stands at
1.75 MPa
